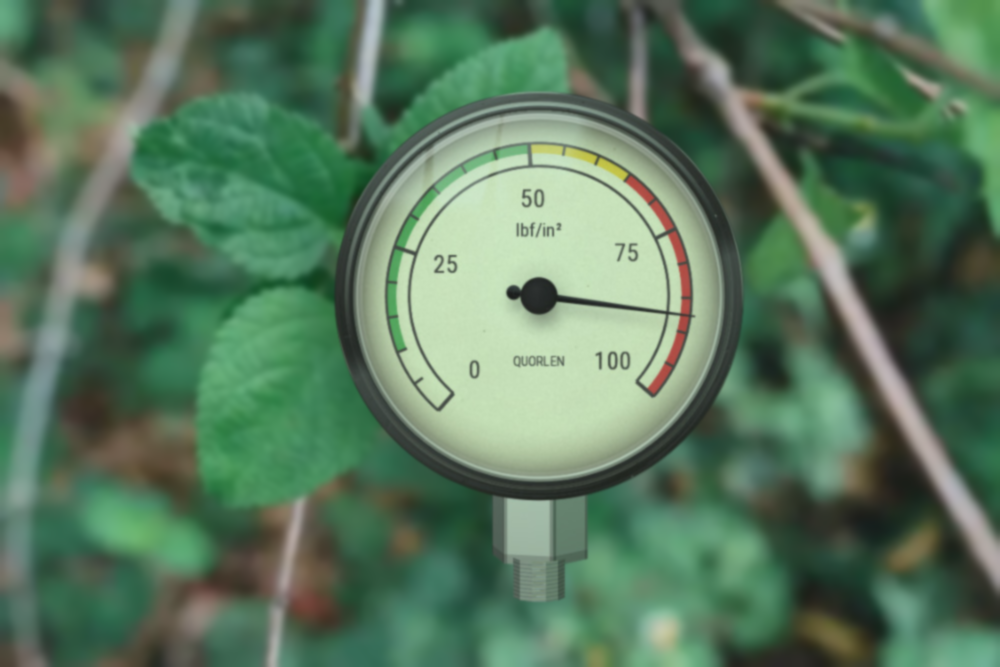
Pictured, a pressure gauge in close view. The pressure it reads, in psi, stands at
87.5 psi
